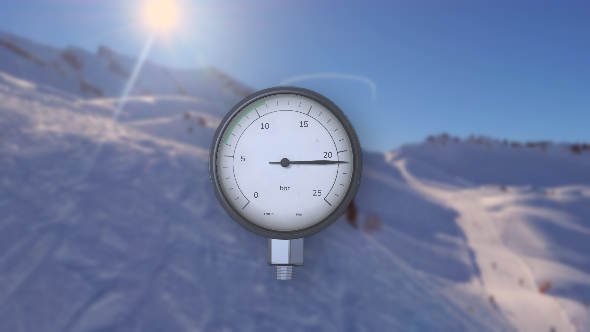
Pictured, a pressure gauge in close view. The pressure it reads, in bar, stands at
21 bar
